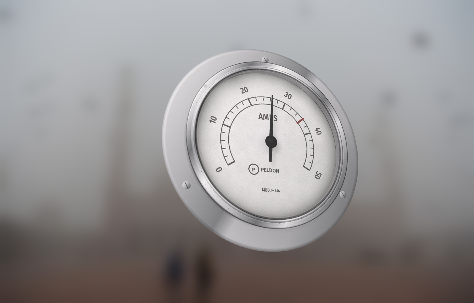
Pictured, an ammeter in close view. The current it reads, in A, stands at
26 A
